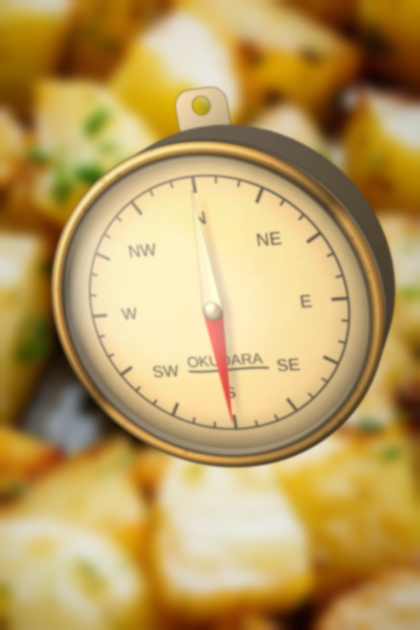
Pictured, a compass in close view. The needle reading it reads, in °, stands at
180 °
